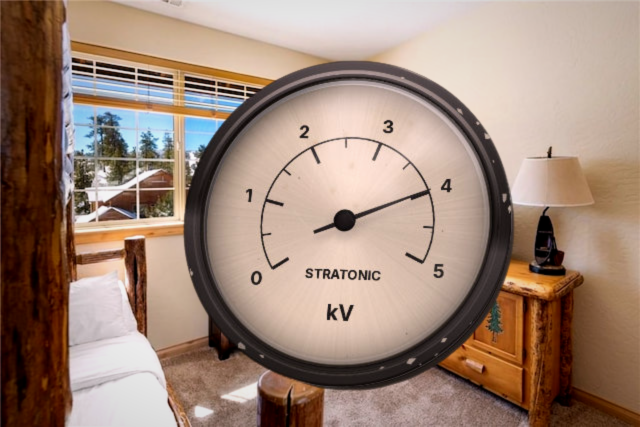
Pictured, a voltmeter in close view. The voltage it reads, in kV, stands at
4 kV
